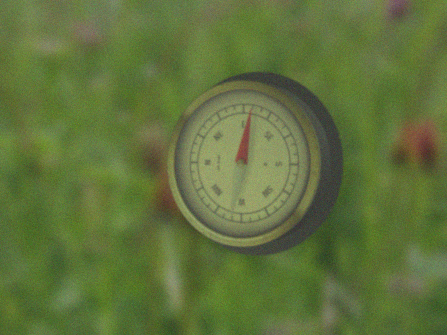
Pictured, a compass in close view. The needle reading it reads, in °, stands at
100 °
